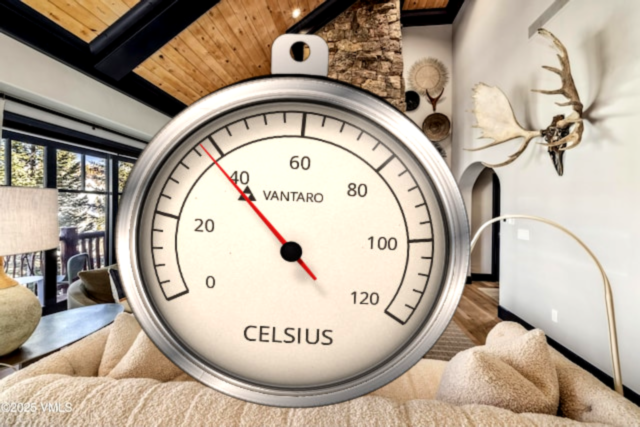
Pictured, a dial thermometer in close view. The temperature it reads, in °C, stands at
38 °C
